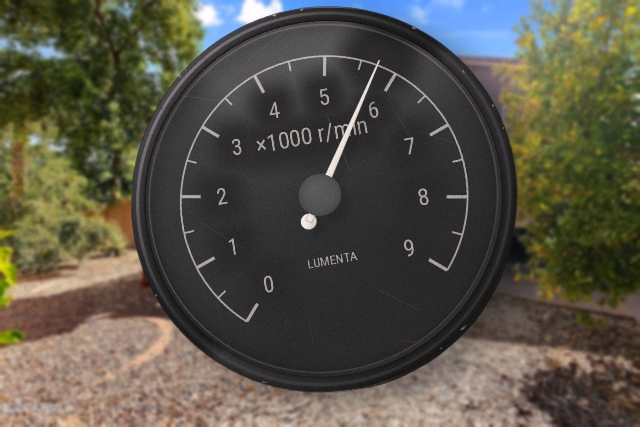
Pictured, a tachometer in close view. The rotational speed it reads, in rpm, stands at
5750 rpm
